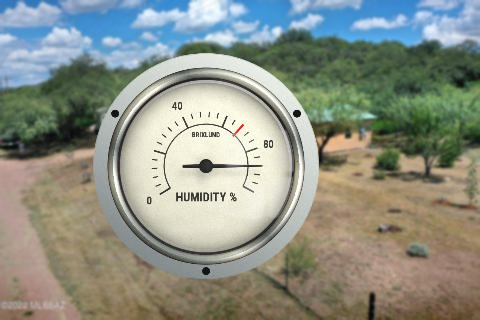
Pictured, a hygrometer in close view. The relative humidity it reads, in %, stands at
88 %
